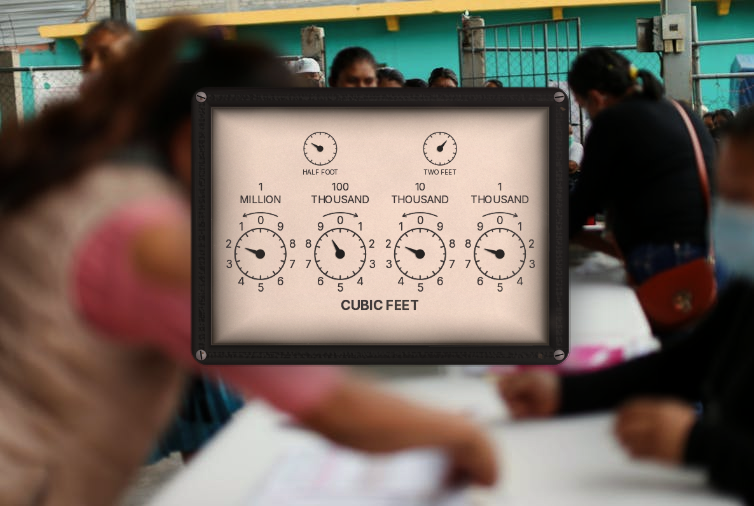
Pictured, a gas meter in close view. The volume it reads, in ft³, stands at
191800 ft³
